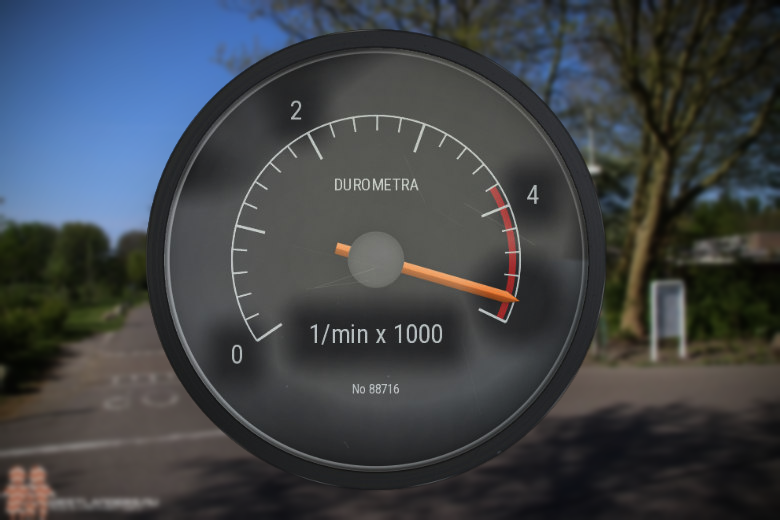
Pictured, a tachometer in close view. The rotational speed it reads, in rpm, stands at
4800 rpm
